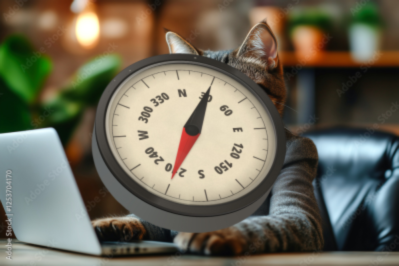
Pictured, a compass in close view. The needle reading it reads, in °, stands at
210 °
